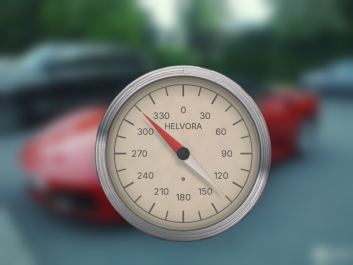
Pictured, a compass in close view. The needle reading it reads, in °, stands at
315 °
